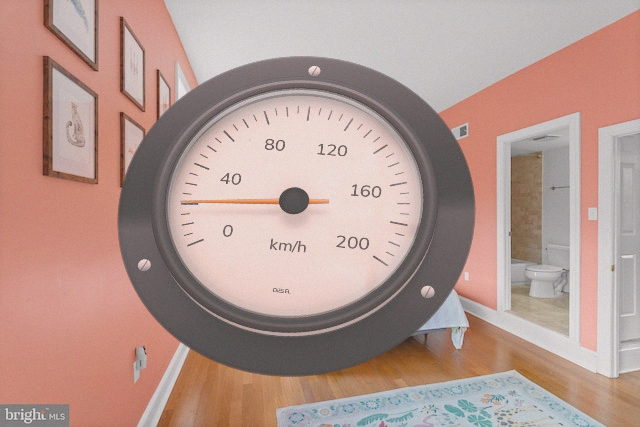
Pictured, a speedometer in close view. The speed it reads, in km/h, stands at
20 km/h
